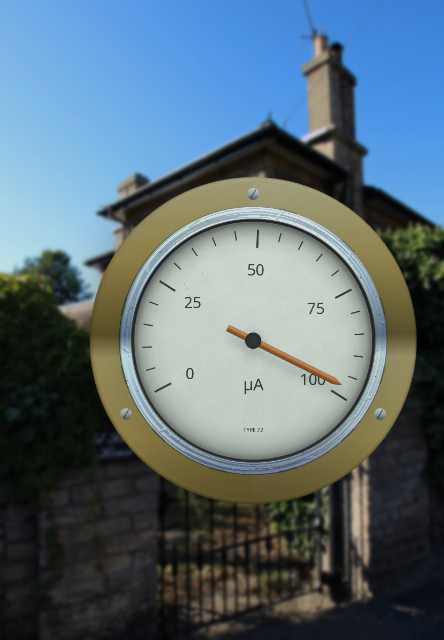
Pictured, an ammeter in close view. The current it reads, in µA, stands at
97.5 µA
